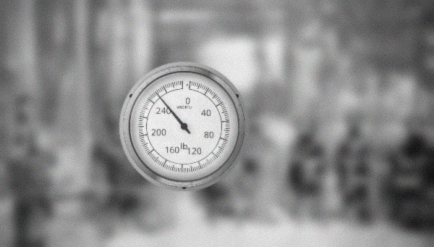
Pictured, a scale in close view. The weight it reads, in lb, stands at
250 lb
